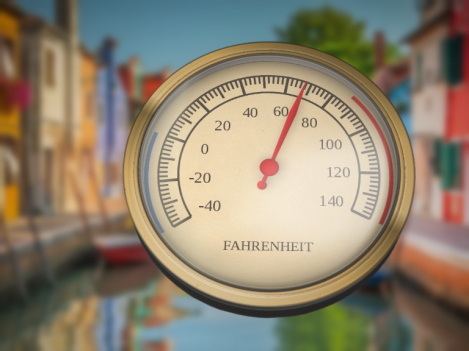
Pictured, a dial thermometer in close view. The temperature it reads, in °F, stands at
68 °F
